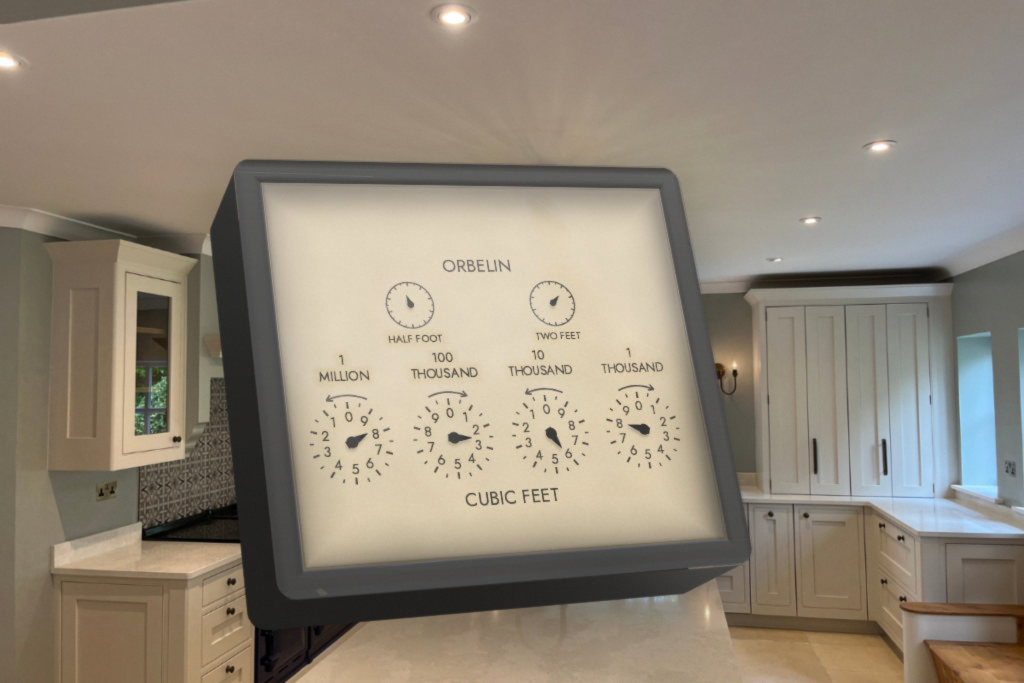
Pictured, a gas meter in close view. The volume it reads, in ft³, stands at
825800 ft³
